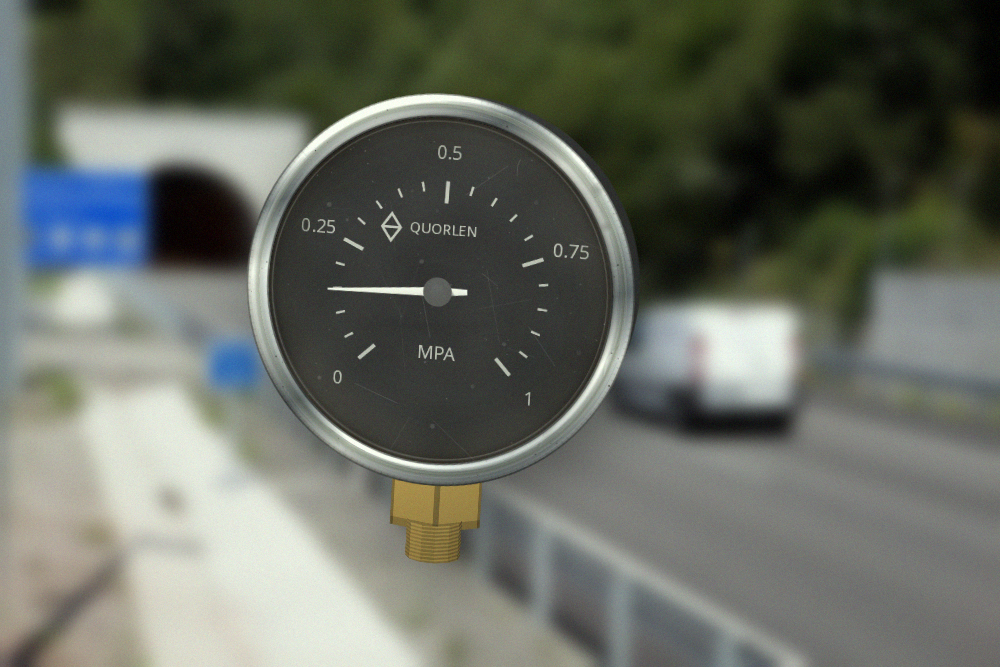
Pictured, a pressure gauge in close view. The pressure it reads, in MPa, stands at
0.15 MPa
